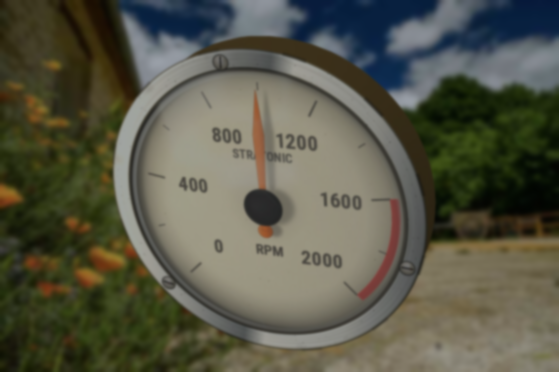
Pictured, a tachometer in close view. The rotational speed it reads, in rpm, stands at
1000 rpm
